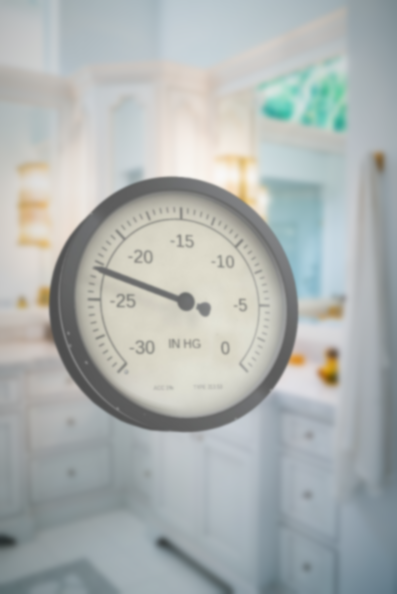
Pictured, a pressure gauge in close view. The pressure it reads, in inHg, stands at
-23 inHg
